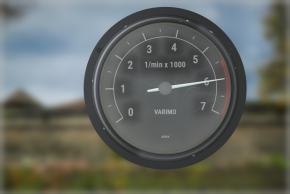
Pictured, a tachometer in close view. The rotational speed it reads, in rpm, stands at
6000 rpm
